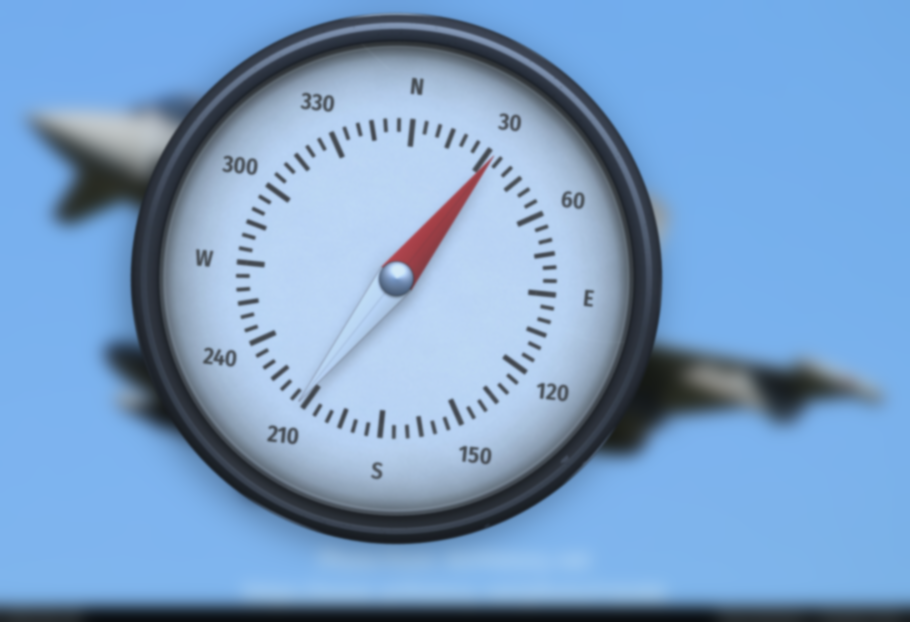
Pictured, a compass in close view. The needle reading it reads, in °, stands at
32.5 °
